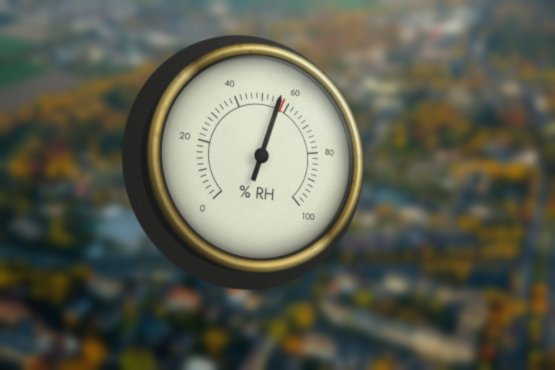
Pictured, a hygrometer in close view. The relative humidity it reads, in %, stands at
56 %
